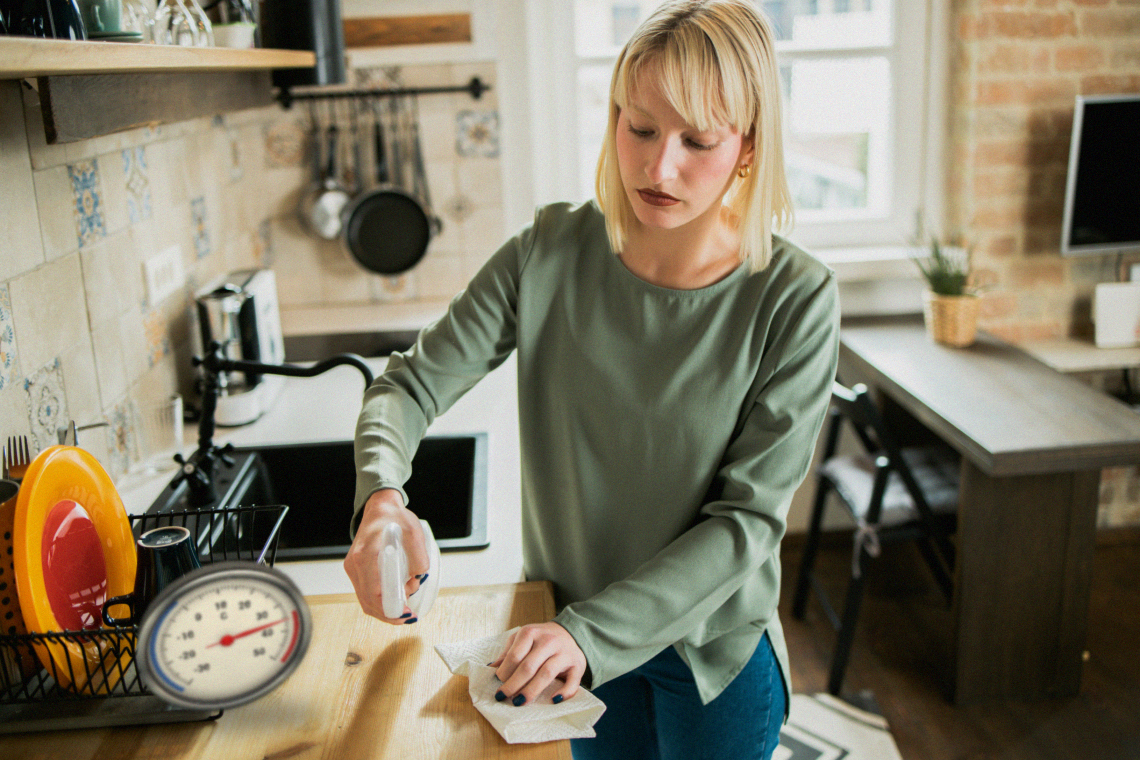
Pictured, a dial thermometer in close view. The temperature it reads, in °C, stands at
35 °C
